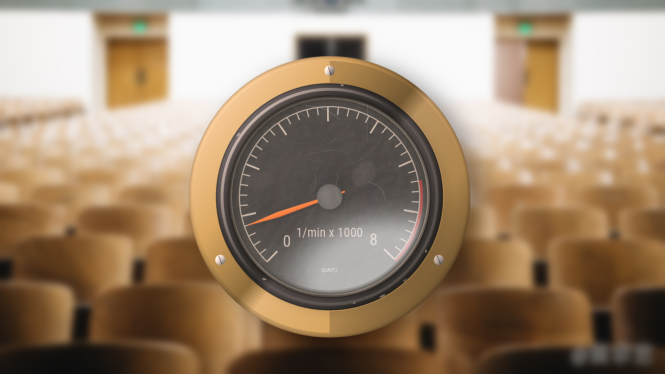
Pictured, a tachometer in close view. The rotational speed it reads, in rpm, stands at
800 rpm
